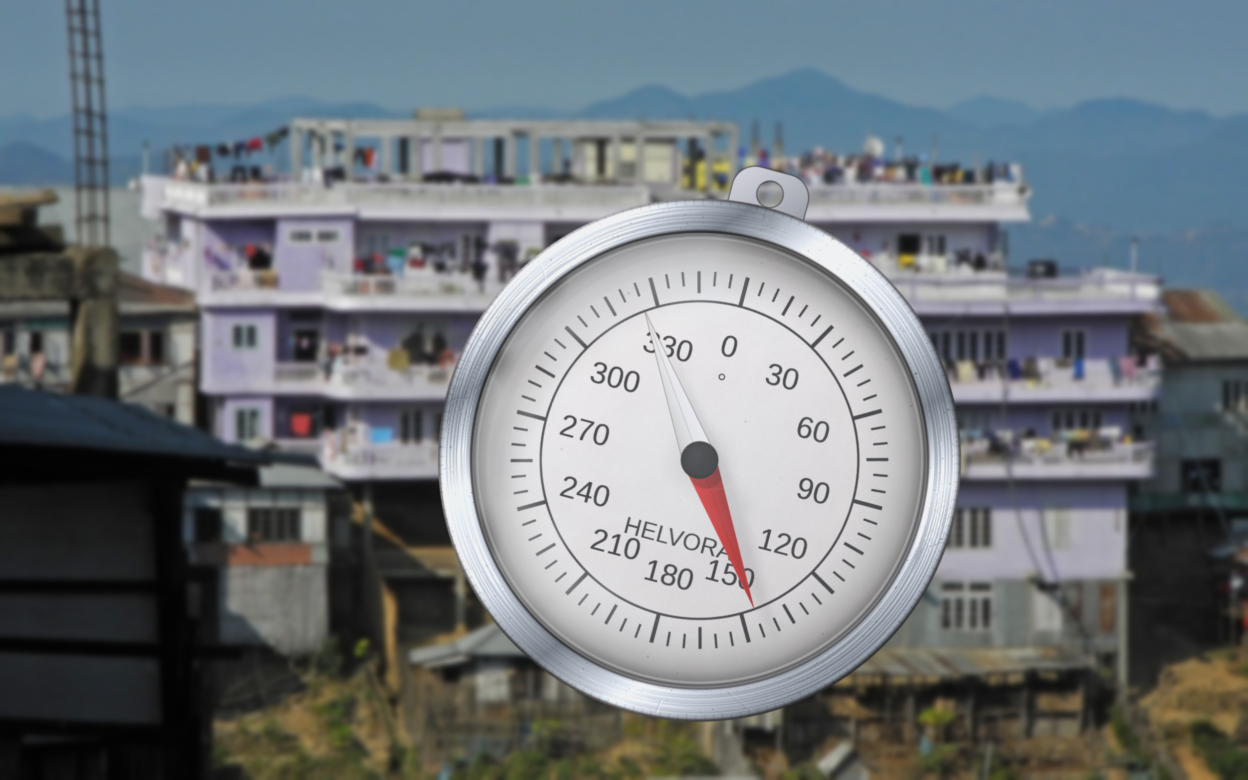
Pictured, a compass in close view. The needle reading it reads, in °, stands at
145 °
